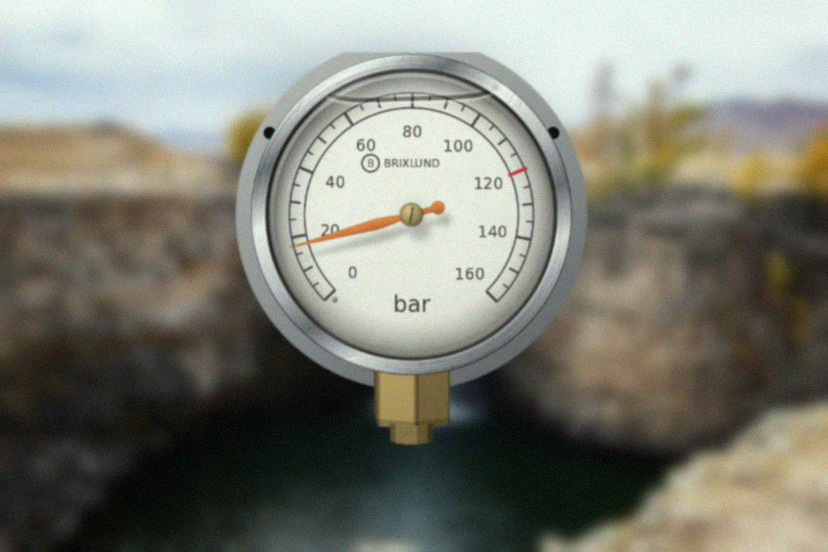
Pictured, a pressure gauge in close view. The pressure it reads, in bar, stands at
17.5 bar
